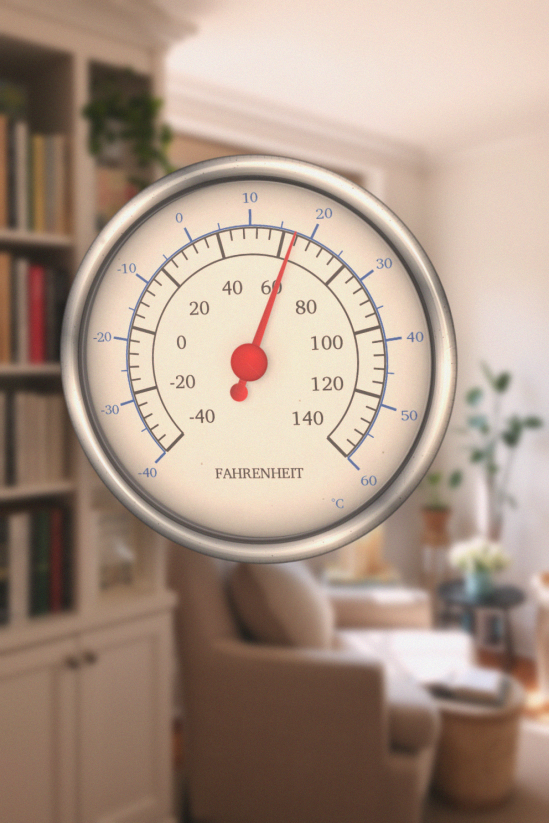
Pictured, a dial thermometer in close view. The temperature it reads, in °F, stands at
64 °F
